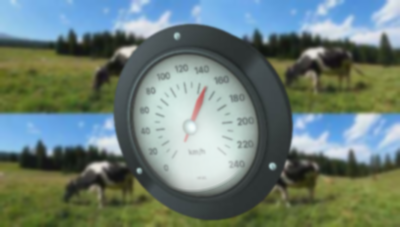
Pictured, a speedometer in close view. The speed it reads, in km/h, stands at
150 km/h
